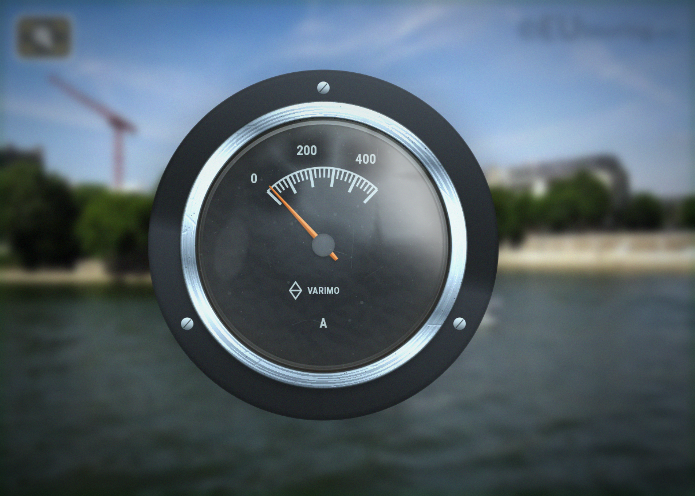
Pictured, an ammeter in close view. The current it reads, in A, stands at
20 A
